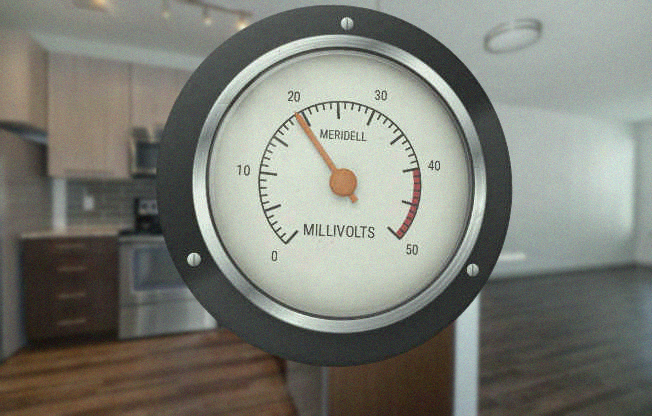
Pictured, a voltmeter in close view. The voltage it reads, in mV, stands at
19 mV
